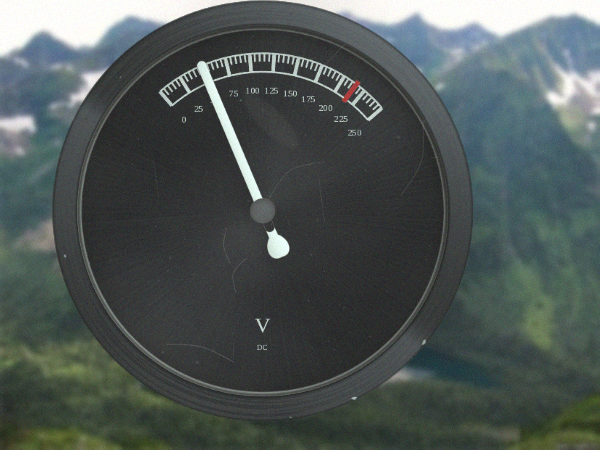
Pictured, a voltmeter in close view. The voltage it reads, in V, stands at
50 V
